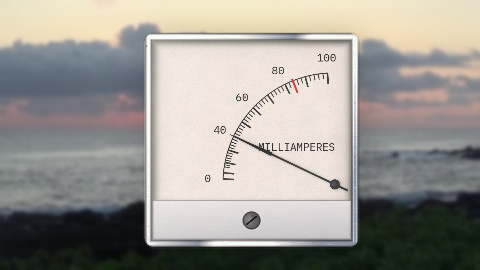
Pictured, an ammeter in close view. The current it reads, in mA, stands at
40 mA
